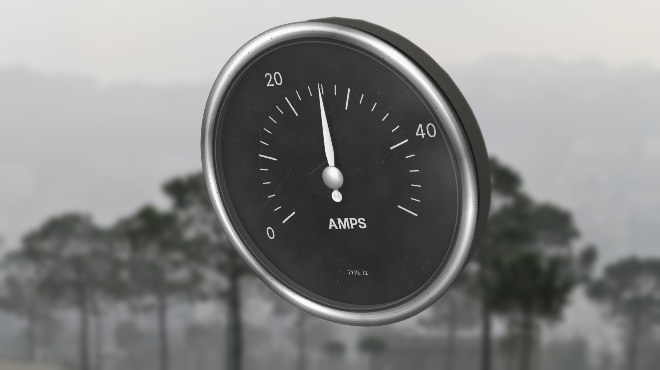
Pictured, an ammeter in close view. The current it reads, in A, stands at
26 A
